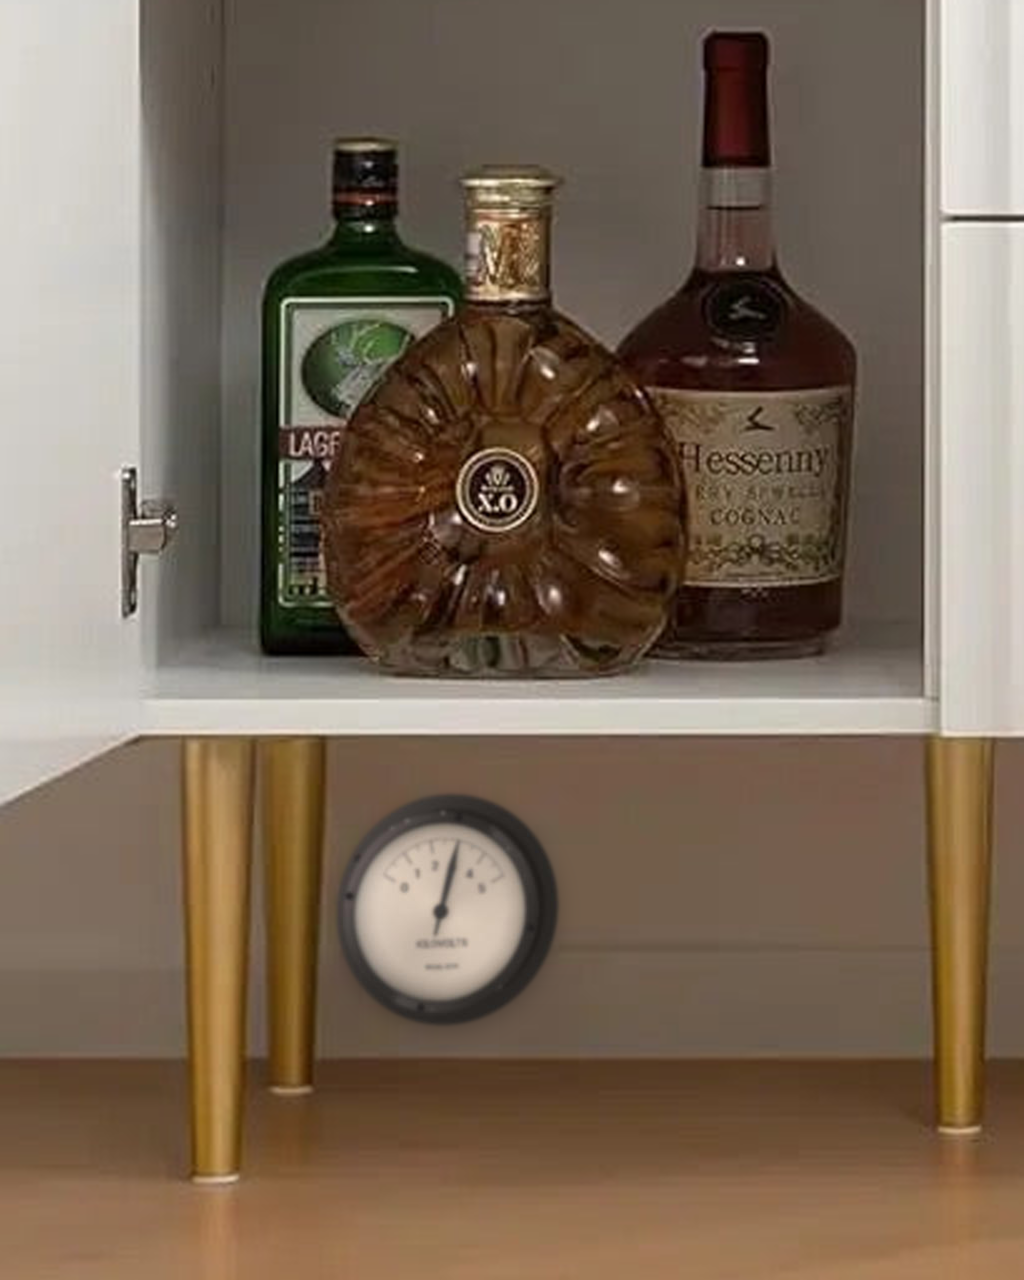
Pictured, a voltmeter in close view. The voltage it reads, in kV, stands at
3 kV
